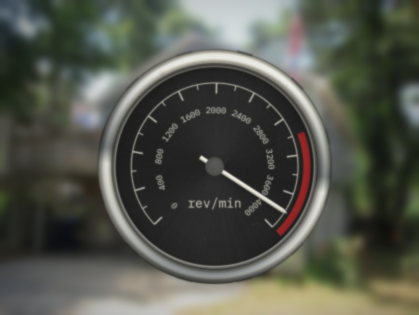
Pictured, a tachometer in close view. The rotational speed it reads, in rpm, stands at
3800 rpm
